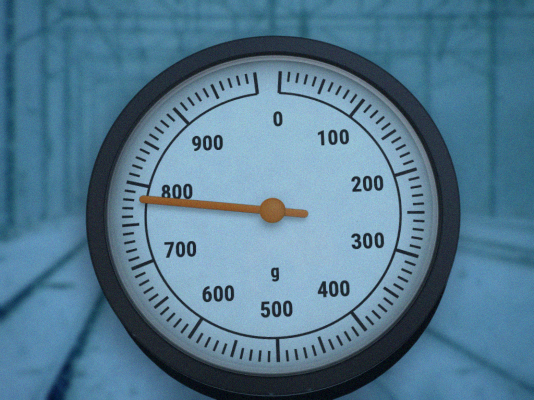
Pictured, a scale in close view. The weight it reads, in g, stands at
780 g
